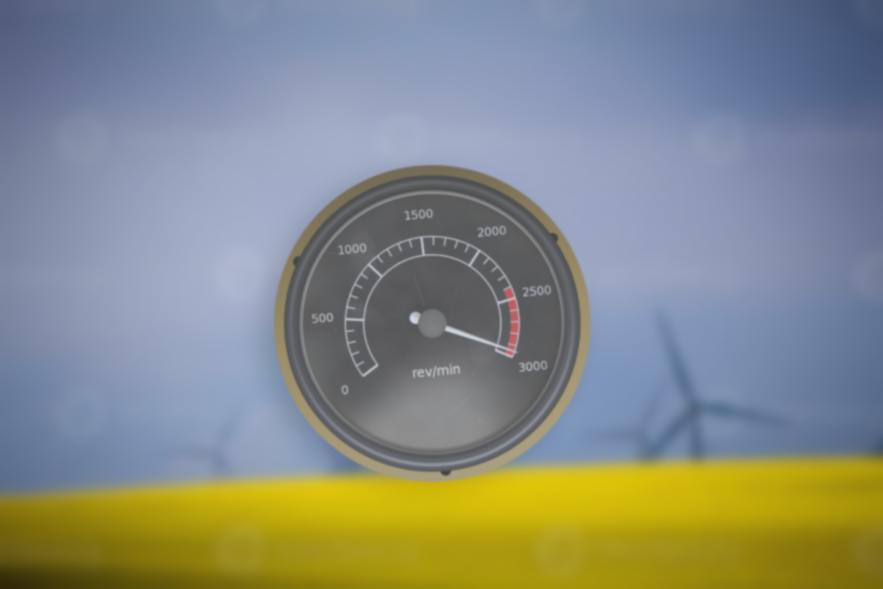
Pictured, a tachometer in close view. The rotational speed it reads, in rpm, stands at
2950 rpm
